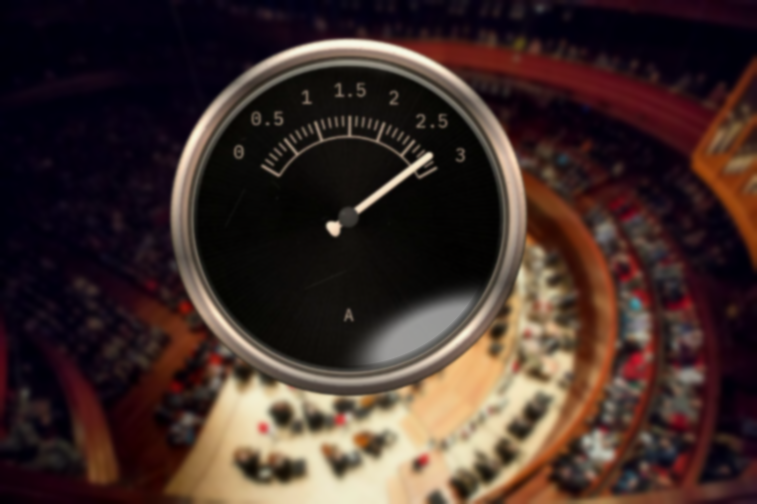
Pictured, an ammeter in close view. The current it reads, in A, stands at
2.8 A
